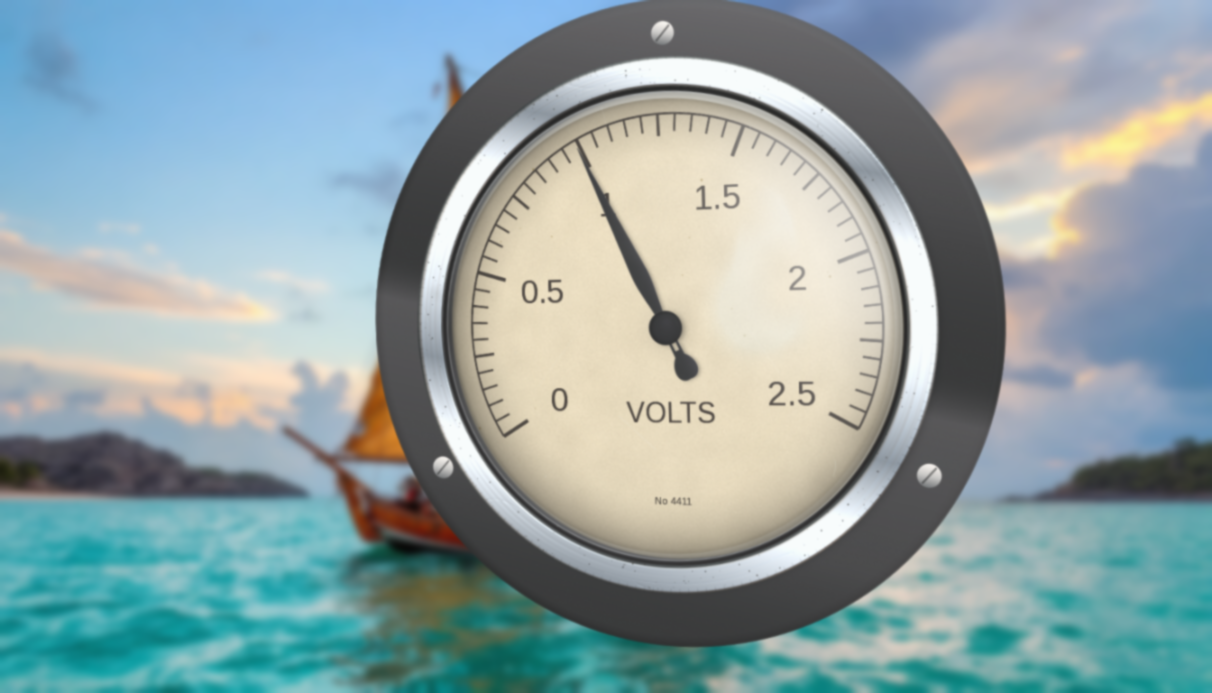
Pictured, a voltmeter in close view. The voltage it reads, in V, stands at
1 V
